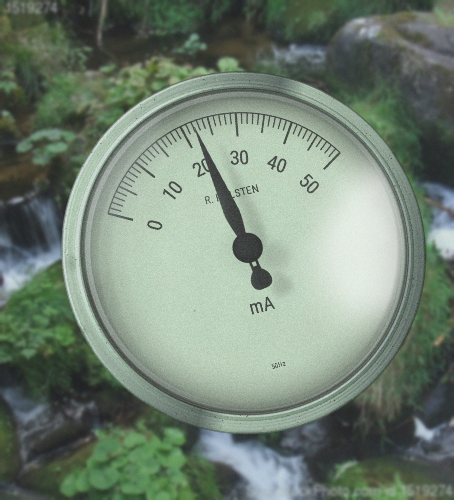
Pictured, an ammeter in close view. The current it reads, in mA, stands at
22 mA
